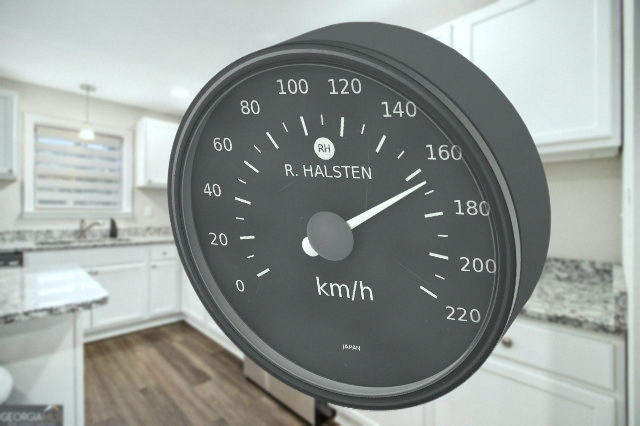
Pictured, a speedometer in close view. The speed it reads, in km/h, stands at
165 km/h
